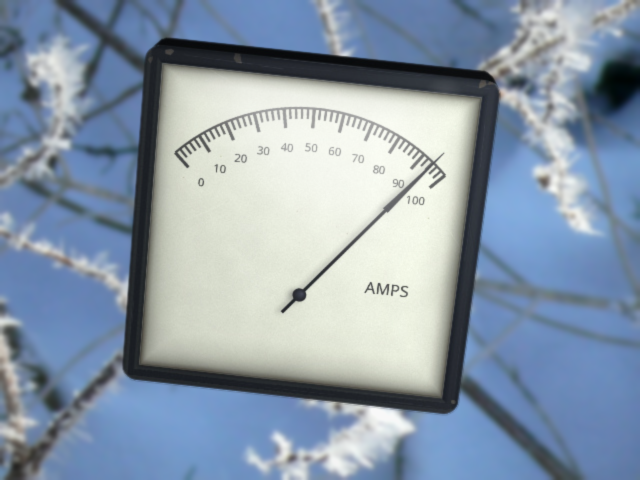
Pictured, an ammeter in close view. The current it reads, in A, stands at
94 A
